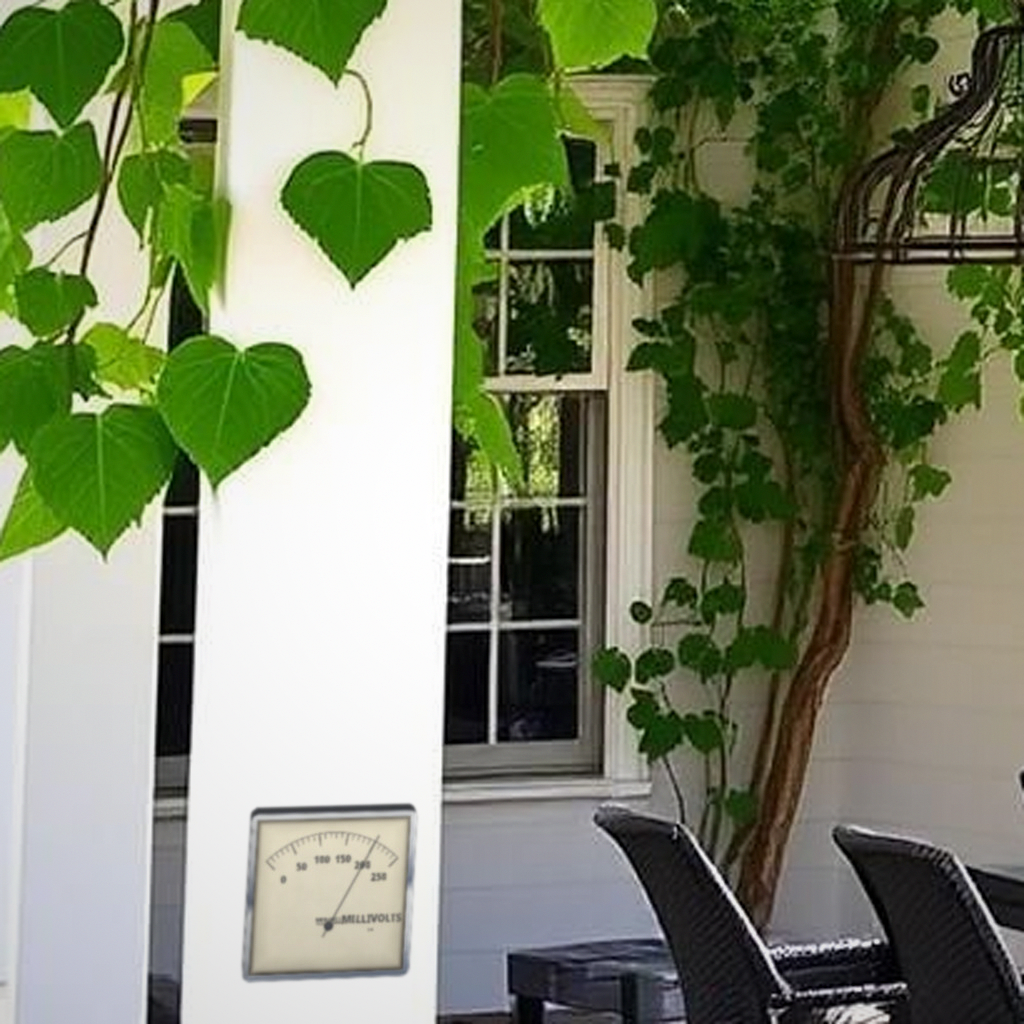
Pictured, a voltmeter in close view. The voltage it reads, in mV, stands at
200 mV
